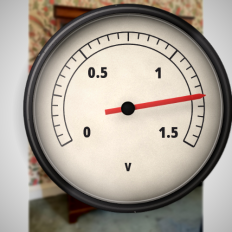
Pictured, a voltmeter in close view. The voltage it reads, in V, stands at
1.25 V
